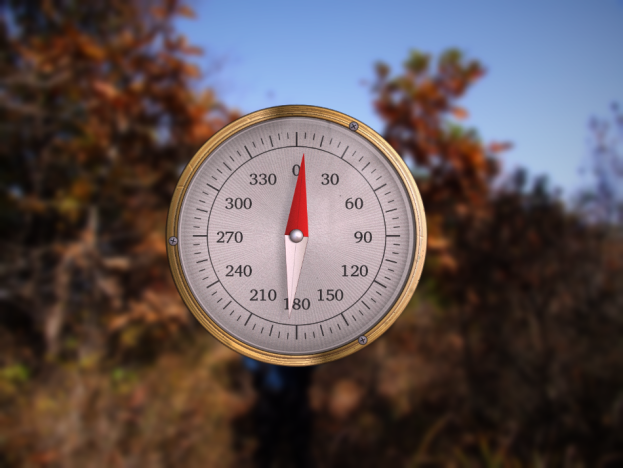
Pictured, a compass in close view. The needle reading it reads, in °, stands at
5 °
